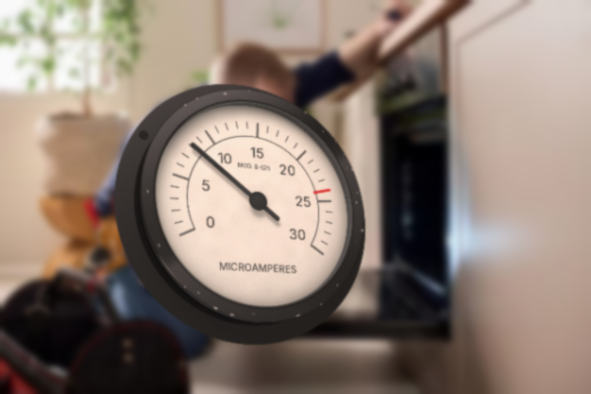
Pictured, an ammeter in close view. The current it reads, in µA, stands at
8 µA
